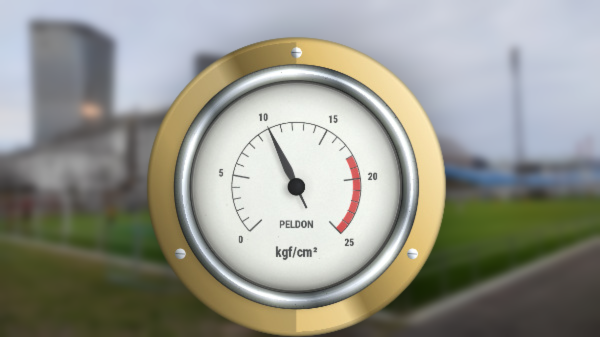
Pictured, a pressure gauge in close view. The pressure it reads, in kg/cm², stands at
10 kg/cm²
